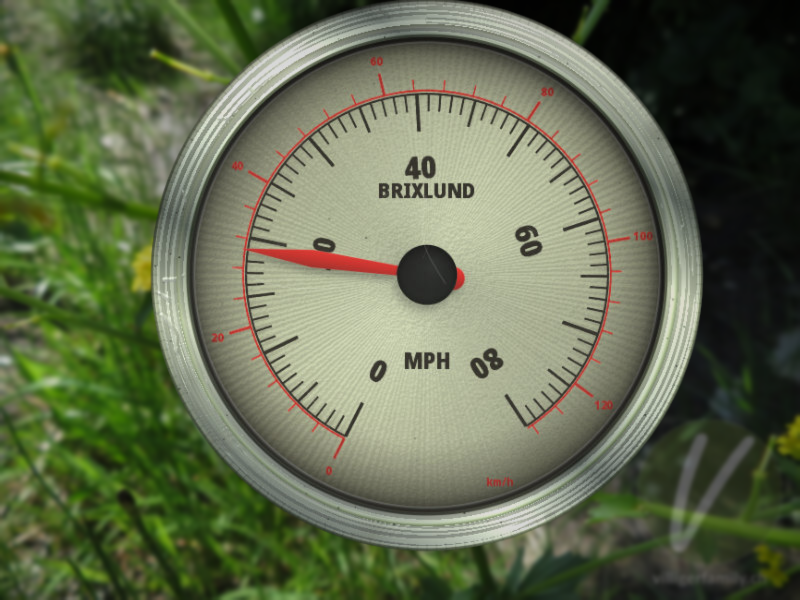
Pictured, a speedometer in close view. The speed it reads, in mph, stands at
19 mph
